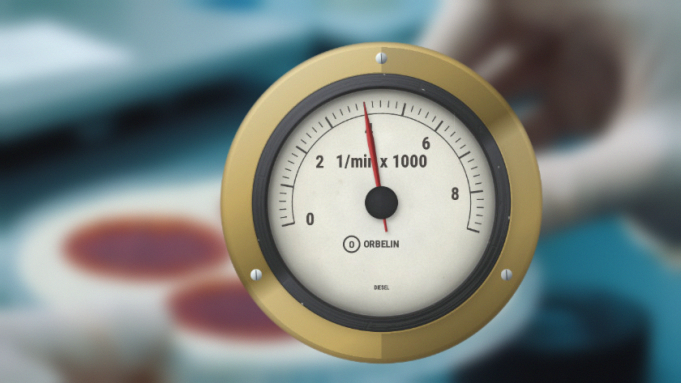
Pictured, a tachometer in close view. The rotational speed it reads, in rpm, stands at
4000 rpm
